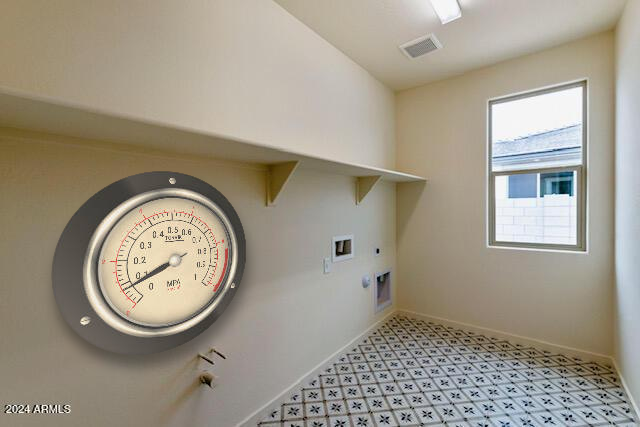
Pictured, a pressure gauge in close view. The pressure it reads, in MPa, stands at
0.08 MPa
